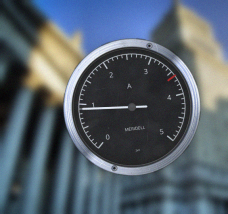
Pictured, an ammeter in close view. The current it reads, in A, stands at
0.9 A
